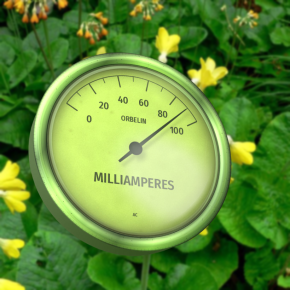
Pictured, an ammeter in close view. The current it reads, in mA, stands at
90 mA
